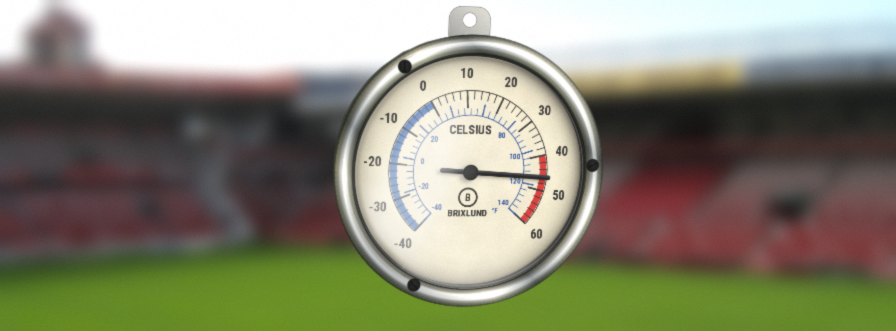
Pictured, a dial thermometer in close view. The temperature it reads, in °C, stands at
46 °C
